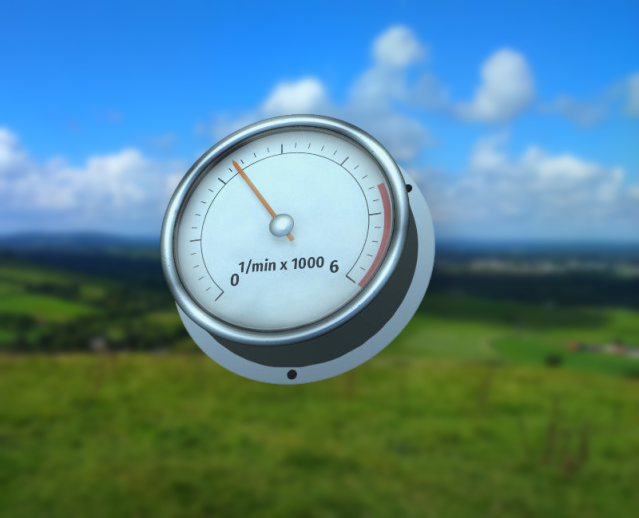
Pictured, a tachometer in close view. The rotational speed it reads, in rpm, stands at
2300 rpm
